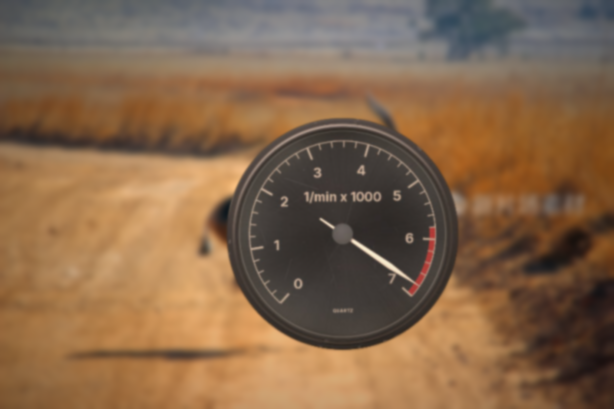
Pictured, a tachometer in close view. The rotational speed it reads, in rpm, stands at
6800 rpm
